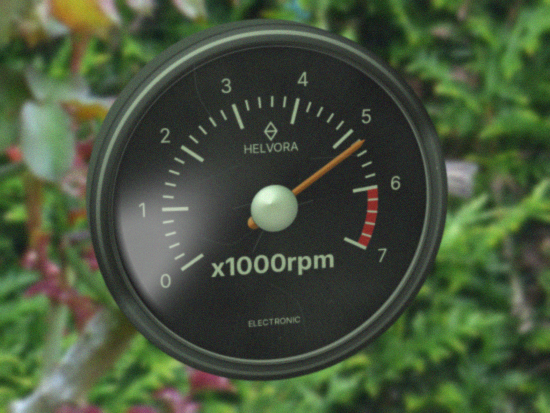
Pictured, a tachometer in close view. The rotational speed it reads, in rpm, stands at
5200 rpm
